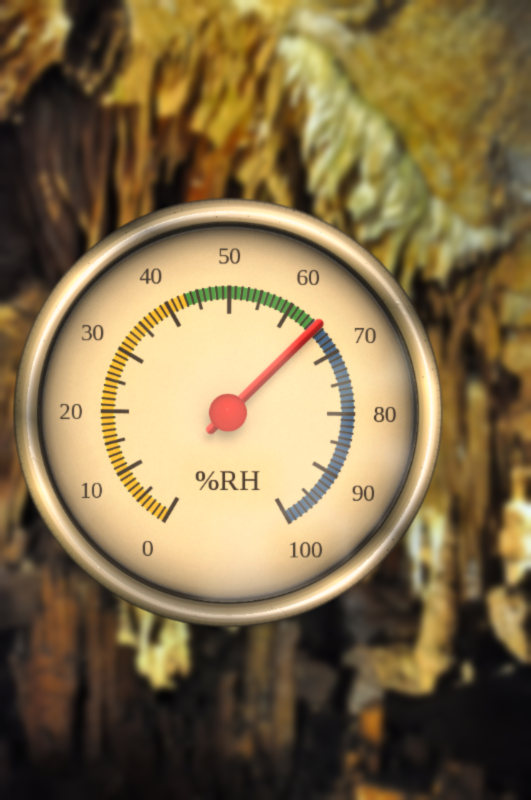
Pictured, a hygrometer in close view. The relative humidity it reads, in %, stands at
65 %
